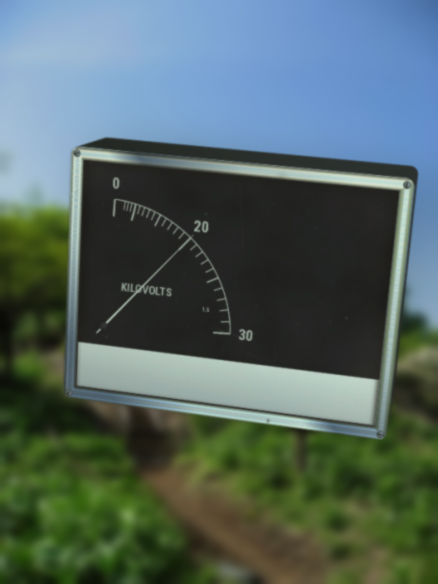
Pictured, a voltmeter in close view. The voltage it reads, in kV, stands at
20 kV
